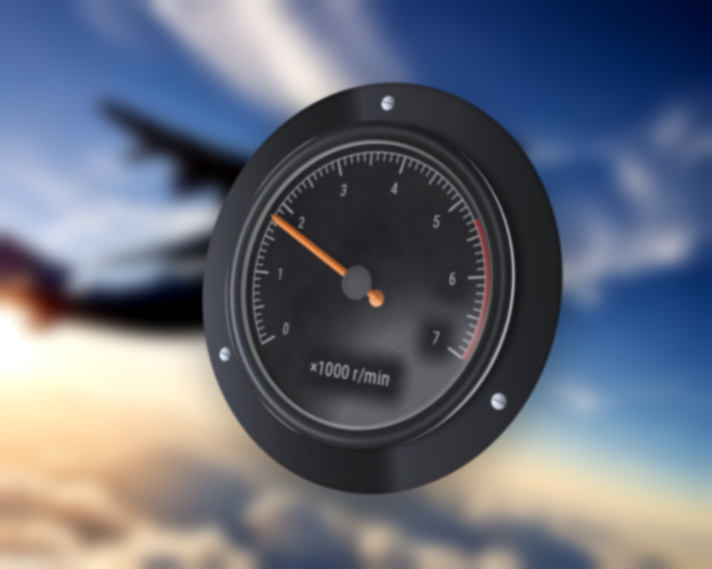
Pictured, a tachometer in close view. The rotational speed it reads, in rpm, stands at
1800 rpm
